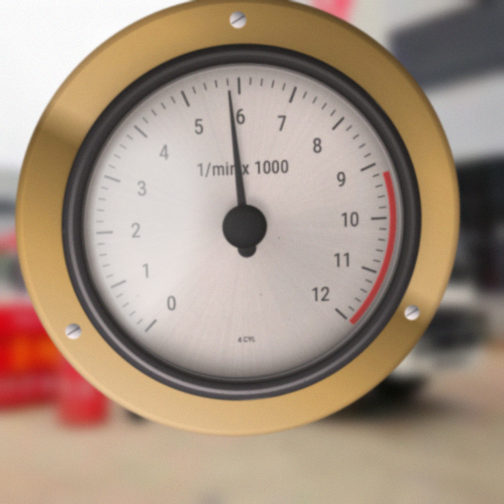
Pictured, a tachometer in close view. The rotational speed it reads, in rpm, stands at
5800 rpm
